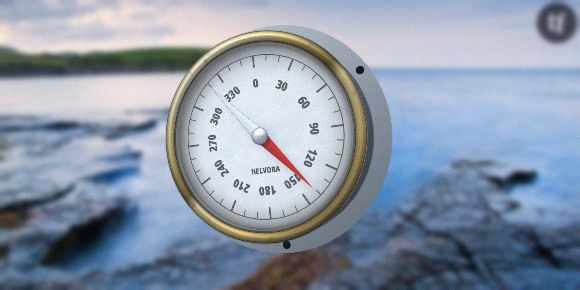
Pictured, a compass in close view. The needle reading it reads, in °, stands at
140 °
